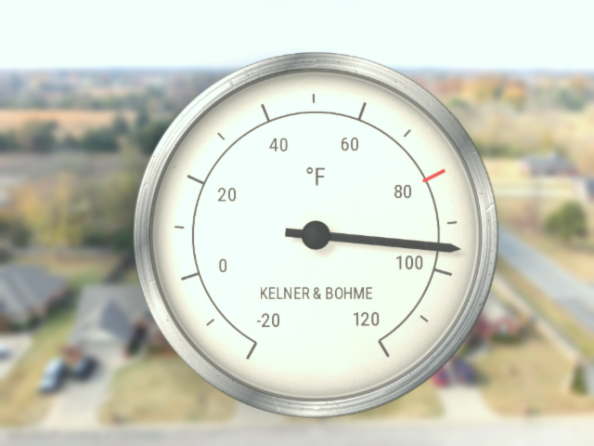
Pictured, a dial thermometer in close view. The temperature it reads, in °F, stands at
95 °F
